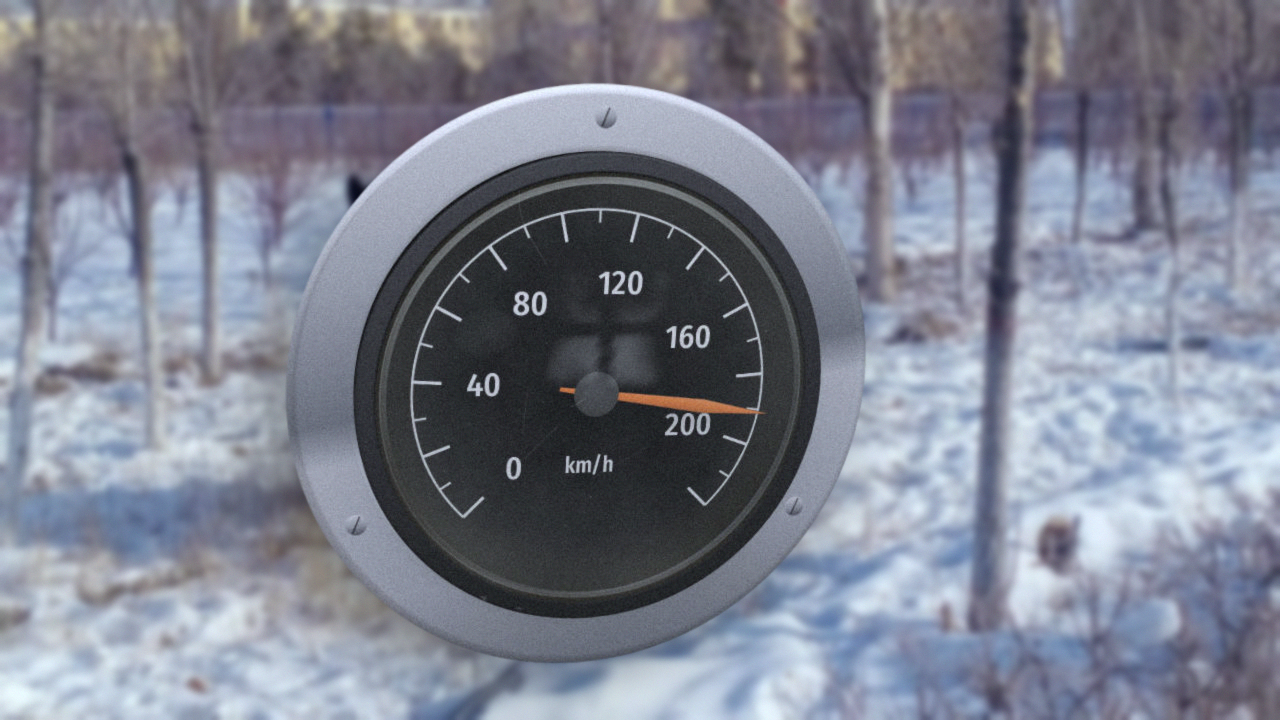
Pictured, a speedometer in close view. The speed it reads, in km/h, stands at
190 km/h
